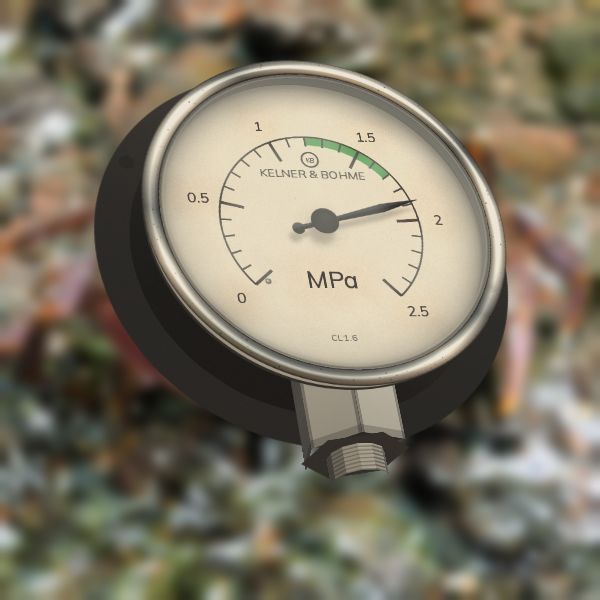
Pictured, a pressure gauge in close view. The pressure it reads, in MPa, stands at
1.9 MPa
